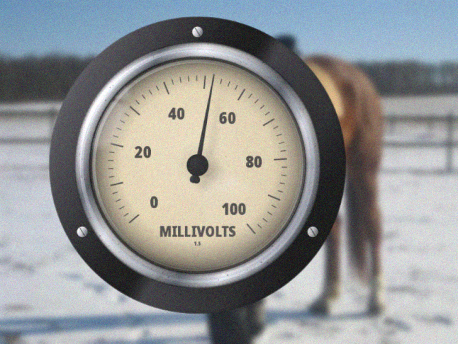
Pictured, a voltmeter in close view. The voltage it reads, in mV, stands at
52 mV
